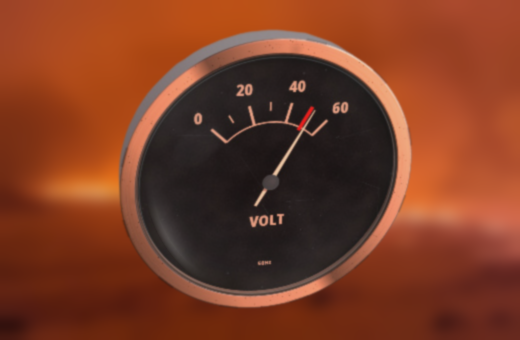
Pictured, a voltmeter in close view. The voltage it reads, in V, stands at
50 V
